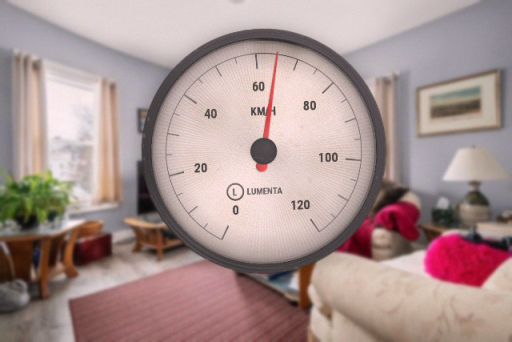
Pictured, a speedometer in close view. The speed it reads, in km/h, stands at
65 km/h
